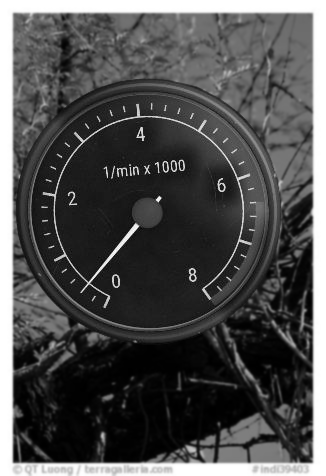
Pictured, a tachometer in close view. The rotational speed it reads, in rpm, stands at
400 rpm
